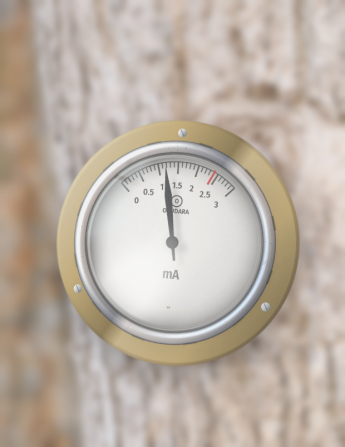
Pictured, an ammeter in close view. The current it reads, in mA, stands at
1.2 mA
